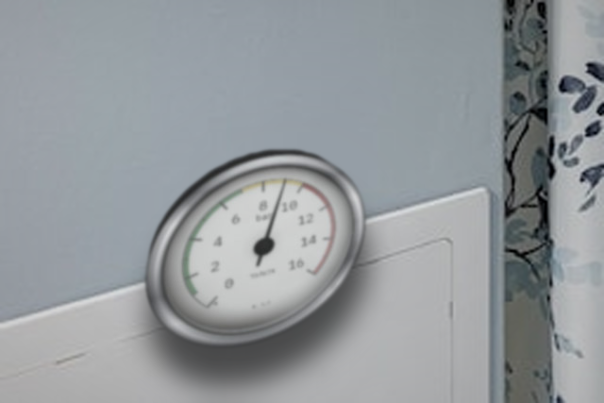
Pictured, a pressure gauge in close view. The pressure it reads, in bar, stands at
9 bar
